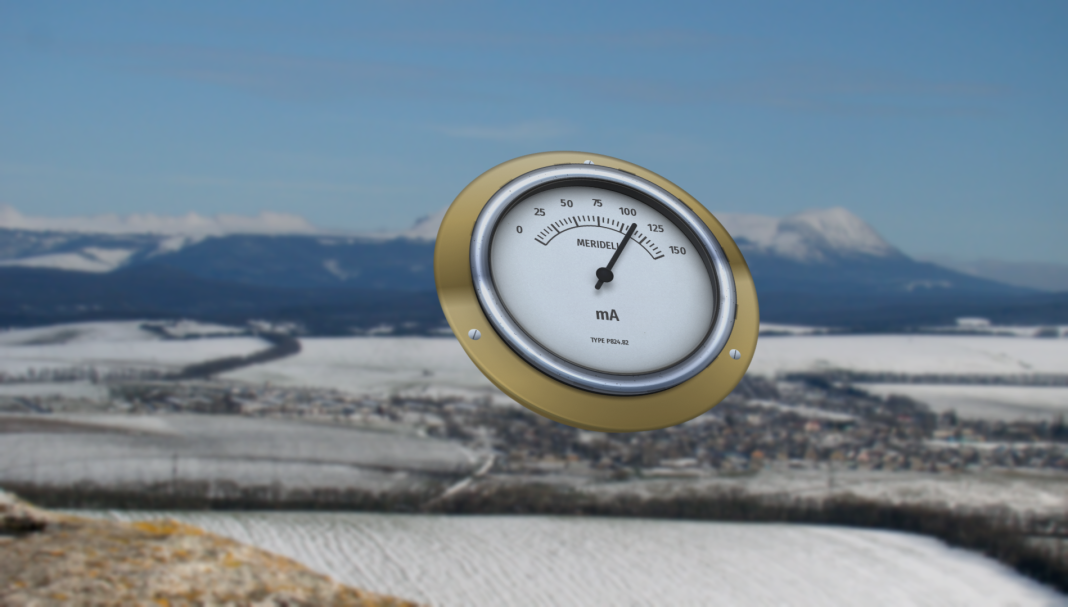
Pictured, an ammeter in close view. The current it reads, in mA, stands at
110 mA
